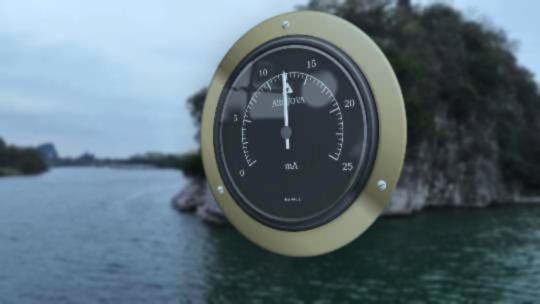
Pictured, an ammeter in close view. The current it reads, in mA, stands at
12.5 mA
